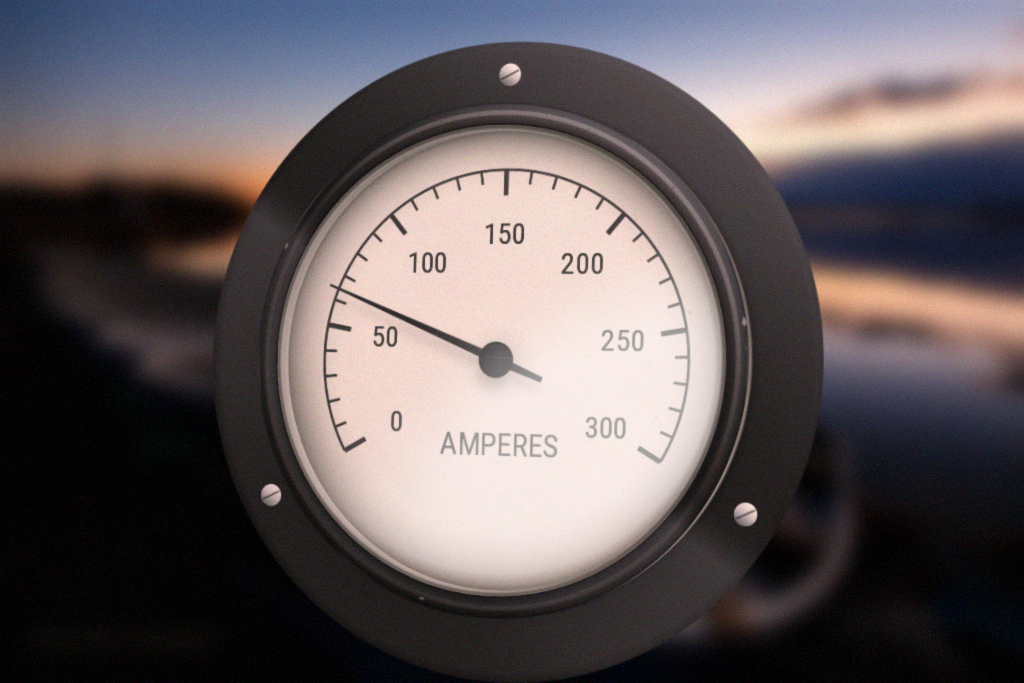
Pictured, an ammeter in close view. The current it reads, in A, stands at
65 A
